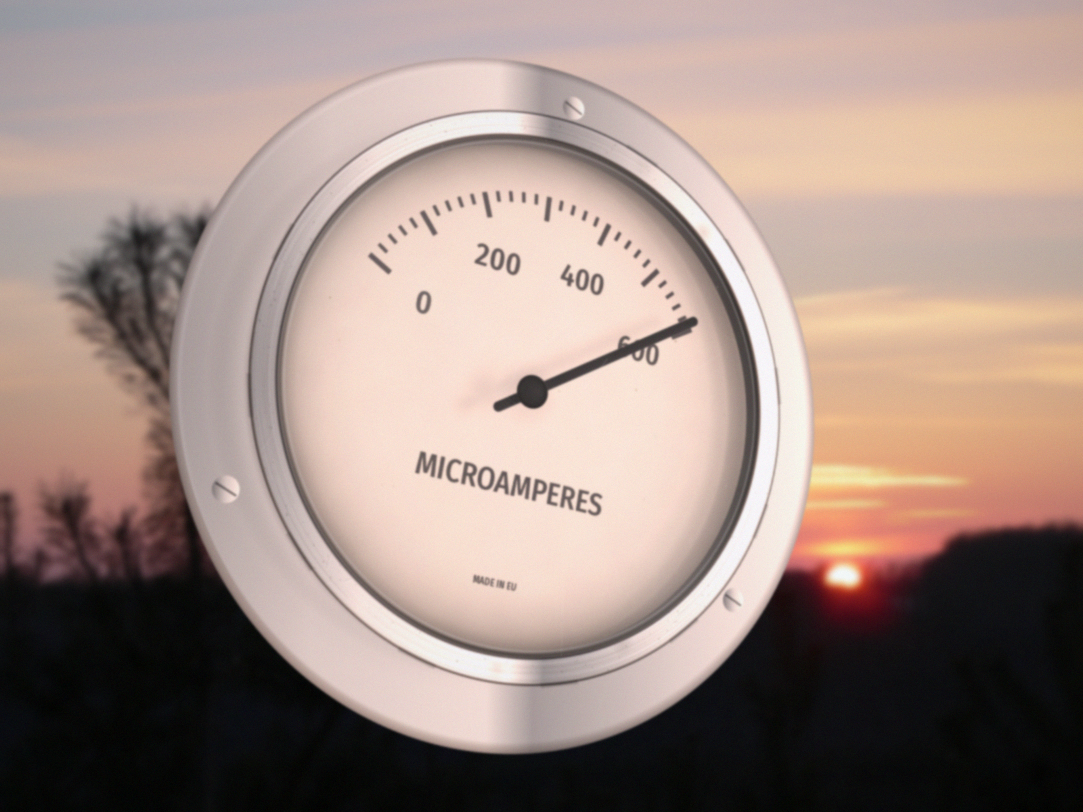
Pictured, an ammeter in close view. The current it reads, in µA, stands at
590 µA
